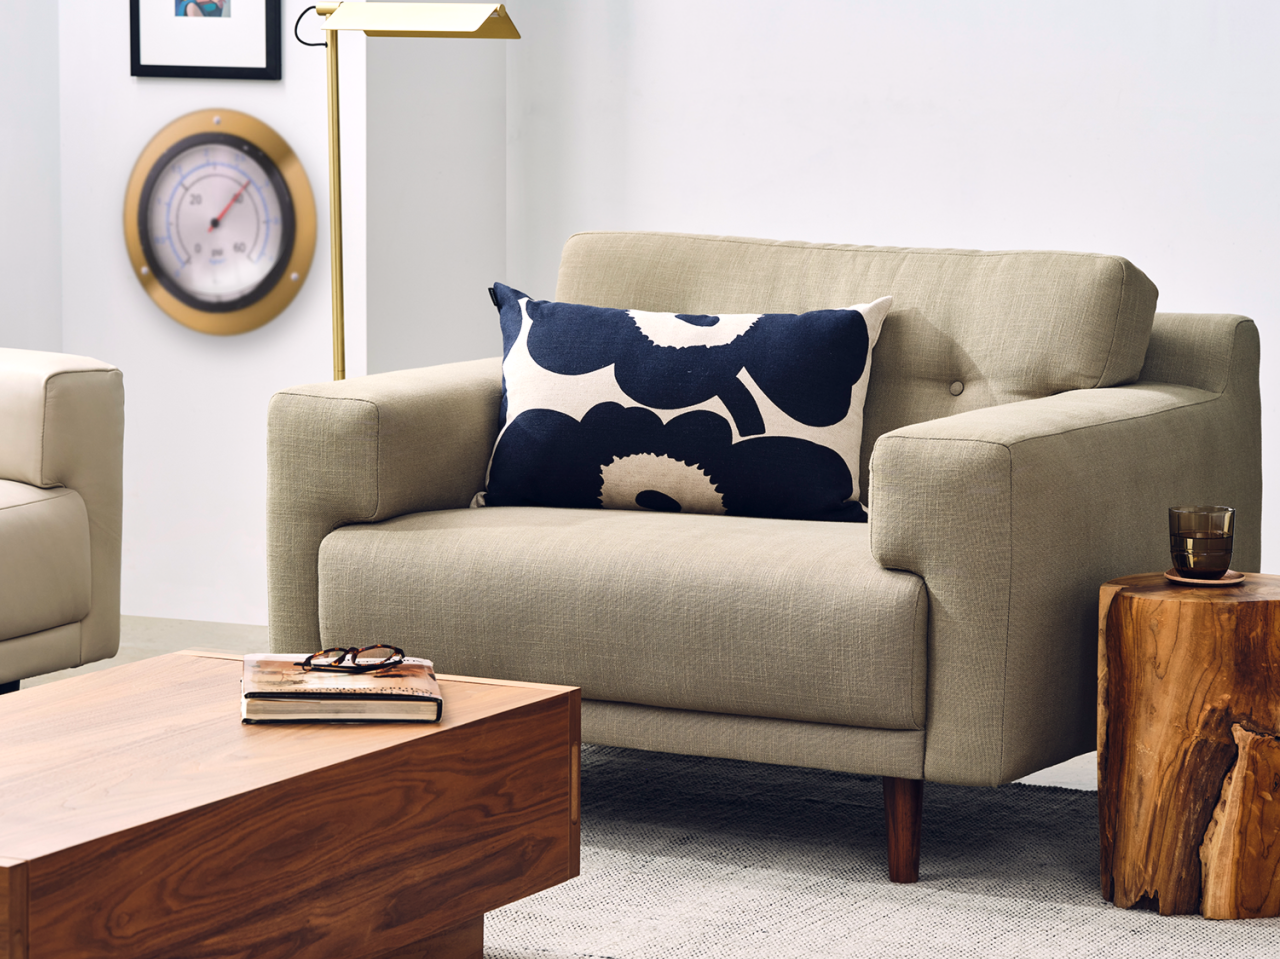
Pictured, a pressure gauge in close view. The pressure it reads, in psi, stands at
40 psi
